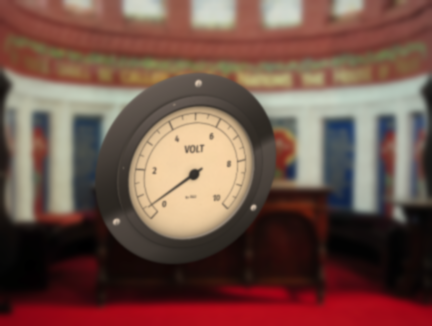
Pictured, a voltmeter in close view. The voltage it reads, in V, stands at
0.5 V
